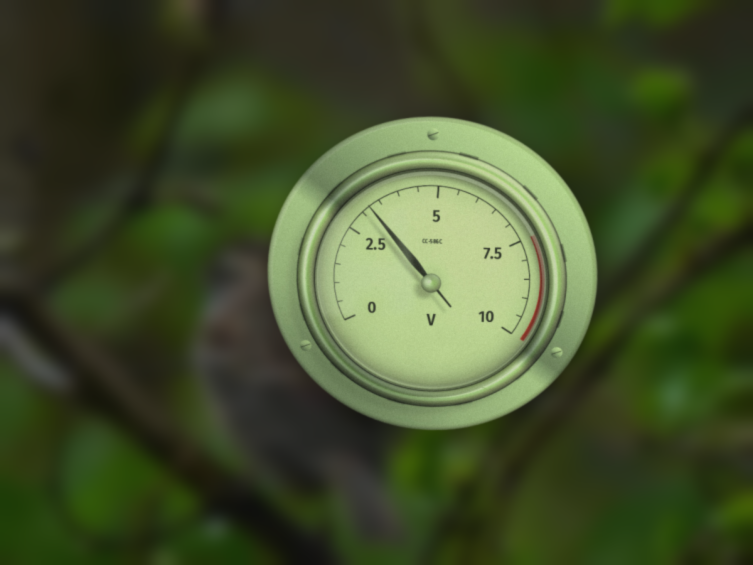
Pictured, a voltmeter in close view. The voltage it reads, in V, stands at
3.25 V
